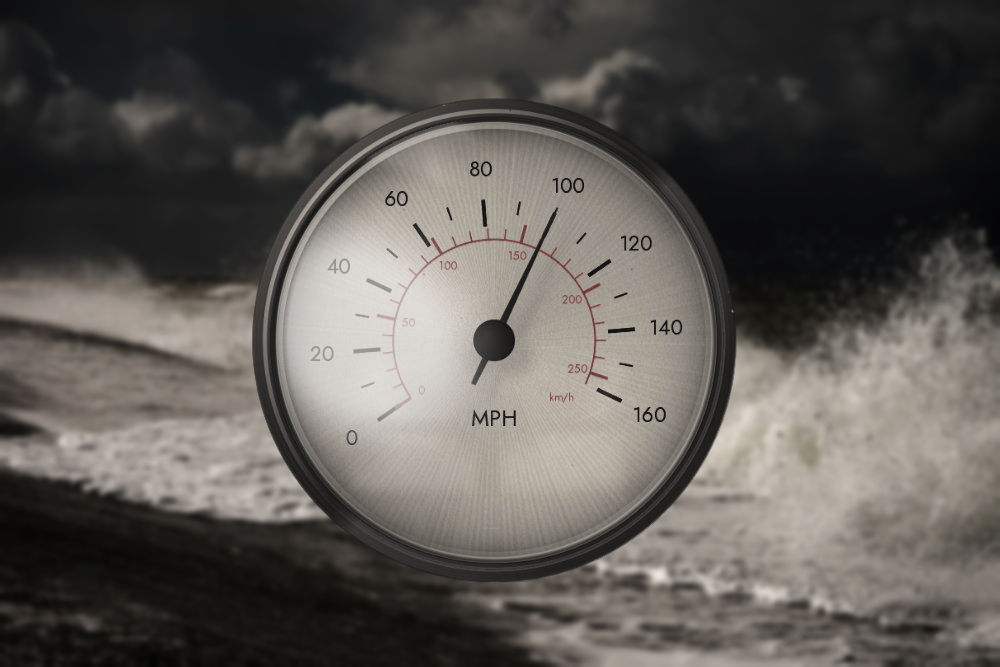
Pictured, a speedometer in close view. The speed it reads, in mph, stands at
100 mph
